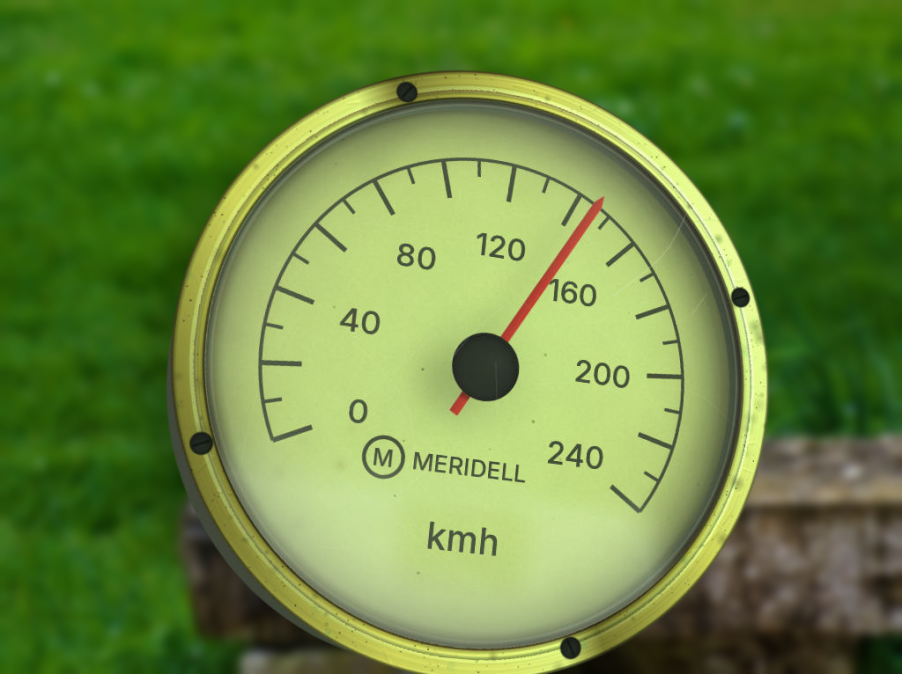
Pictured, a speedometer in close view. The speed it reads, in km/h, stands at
145 km/h
